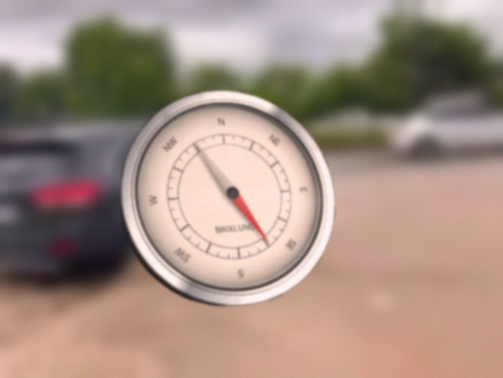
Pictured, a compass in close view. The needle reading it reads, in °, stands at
150 °
